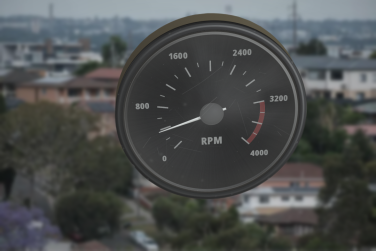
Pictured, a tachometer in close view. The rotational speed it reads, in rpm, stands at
400 rpm
